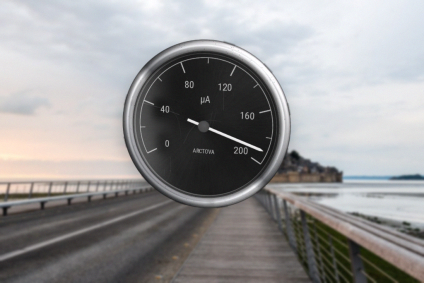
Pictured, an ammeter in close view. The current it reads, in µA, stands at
190 µA
